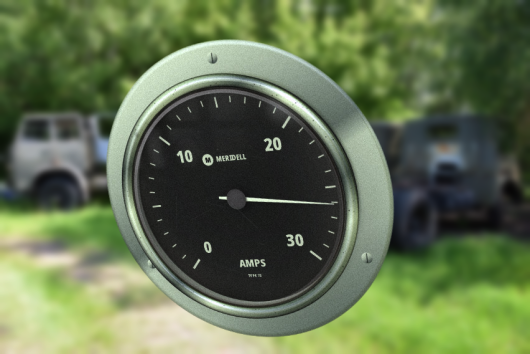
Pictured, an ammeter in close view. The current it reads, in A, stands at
26 A
